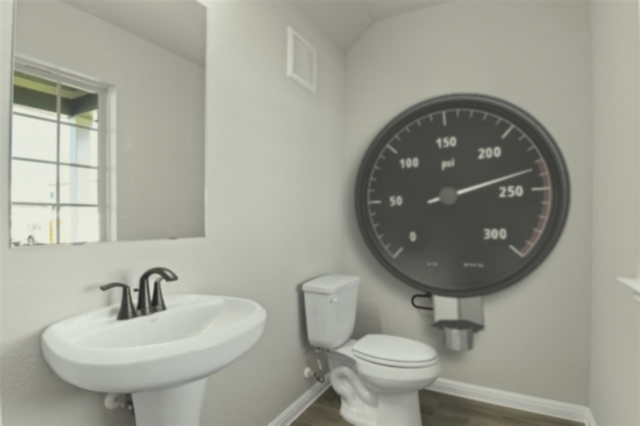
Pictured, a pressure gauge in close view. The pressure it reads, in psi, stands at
235 psi
